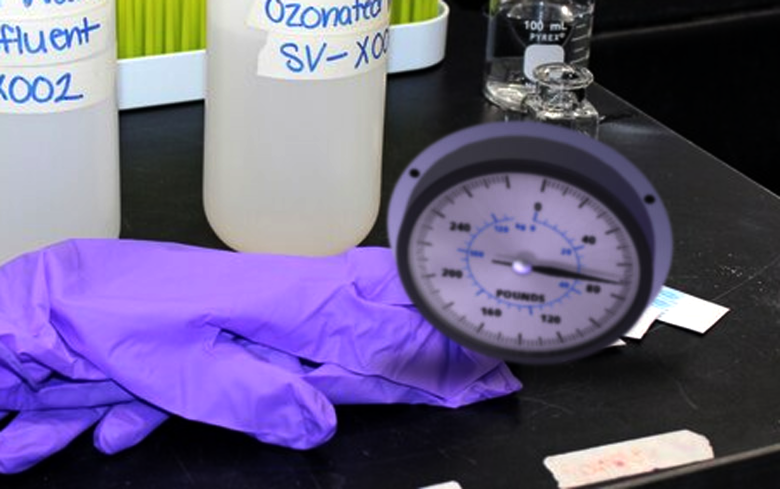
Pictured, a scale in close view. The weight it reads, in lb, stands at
70 lb
